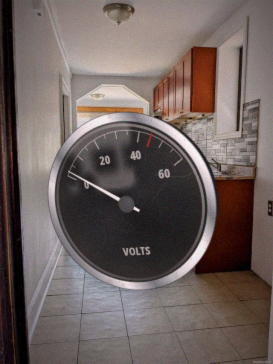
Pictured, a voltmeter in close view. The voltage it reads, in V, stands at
2.5 V
